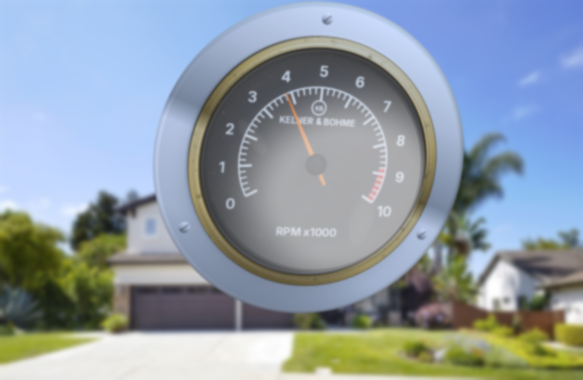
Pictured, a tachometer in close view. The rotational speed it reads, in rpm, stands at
3800 rpm
